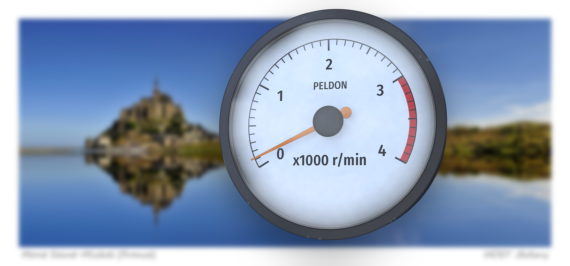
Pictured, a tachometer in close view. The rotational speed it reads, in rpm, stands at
100 rpm
